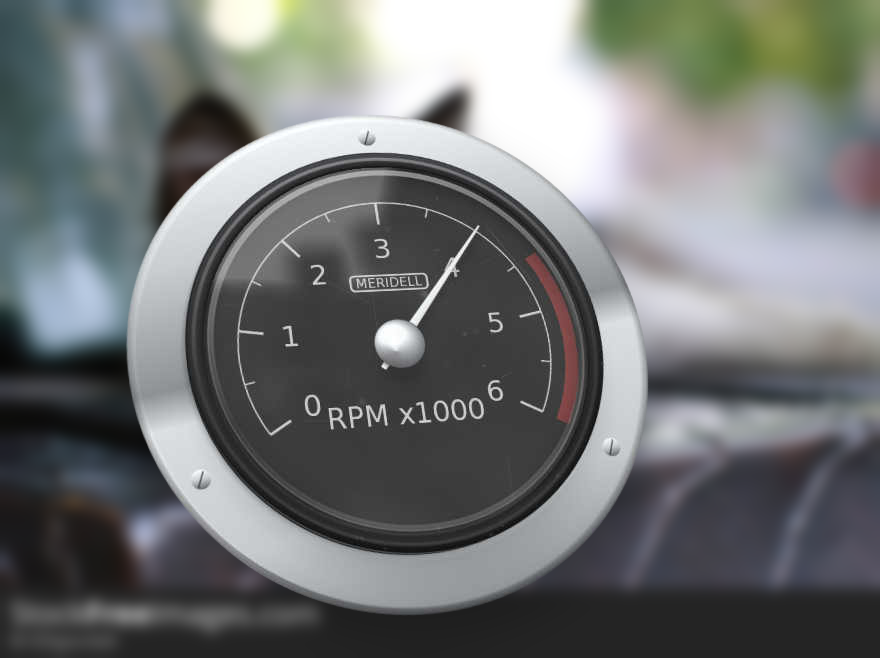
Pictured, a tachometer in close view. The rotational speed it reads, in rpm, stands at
4000 rpm
